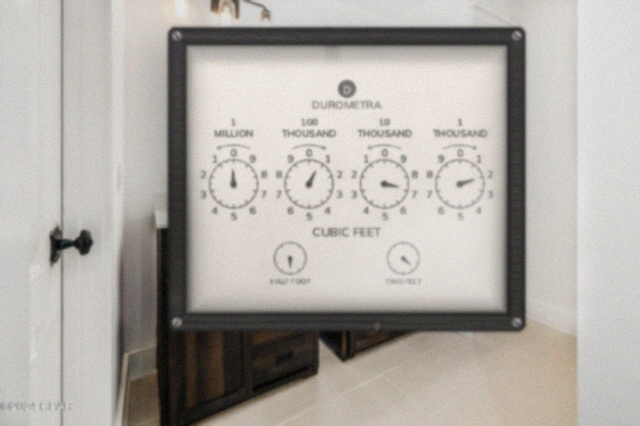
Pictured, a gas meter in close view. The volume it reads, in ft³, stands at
7200 ft³
